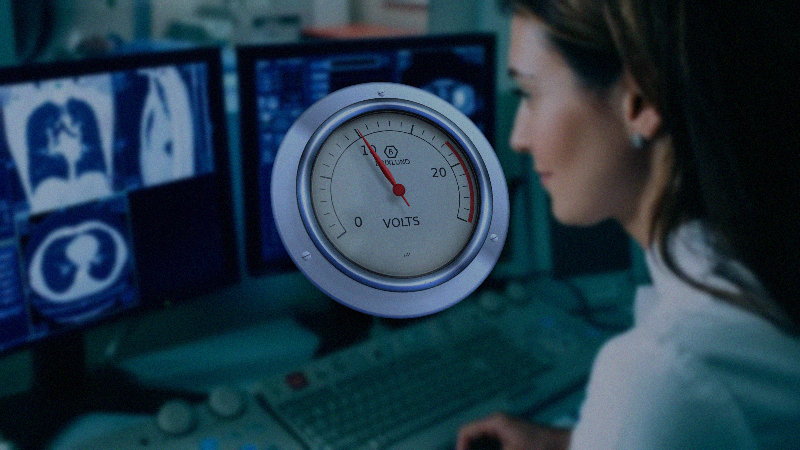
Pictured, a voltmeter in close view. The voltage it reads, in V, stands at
10 V
